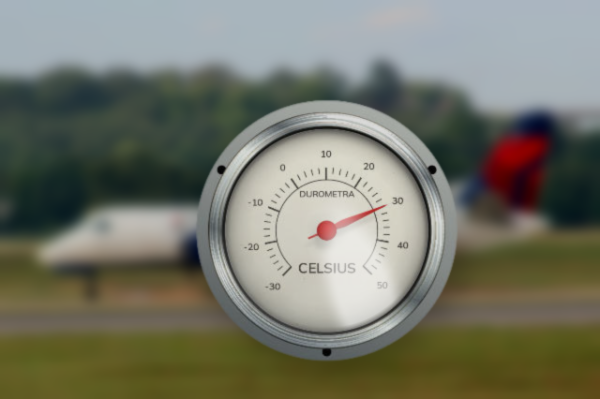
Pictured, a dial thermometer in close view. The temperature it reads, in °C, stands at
30 °C
